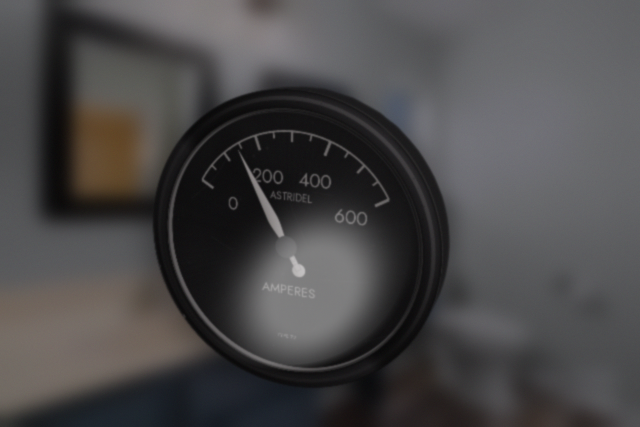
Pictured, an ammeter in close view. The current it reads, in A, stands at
150 A
